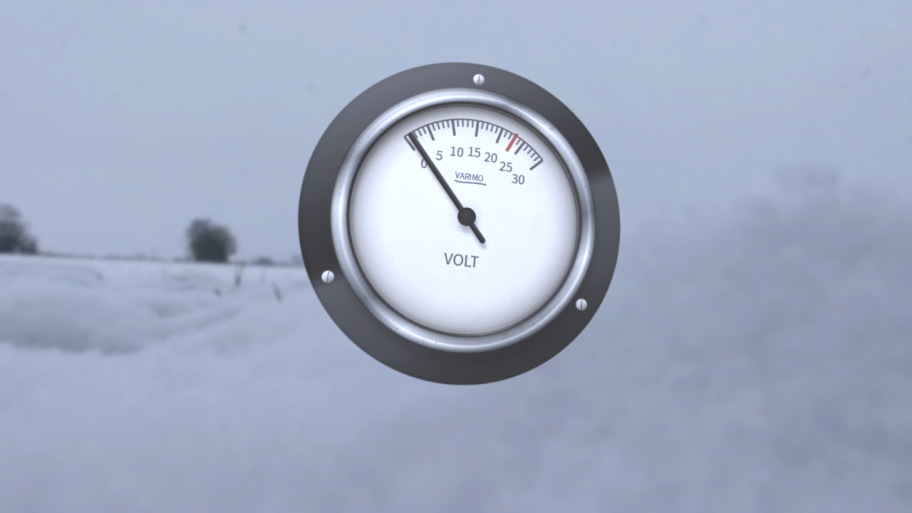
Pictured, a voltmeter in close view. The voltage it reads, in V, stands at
1 V
